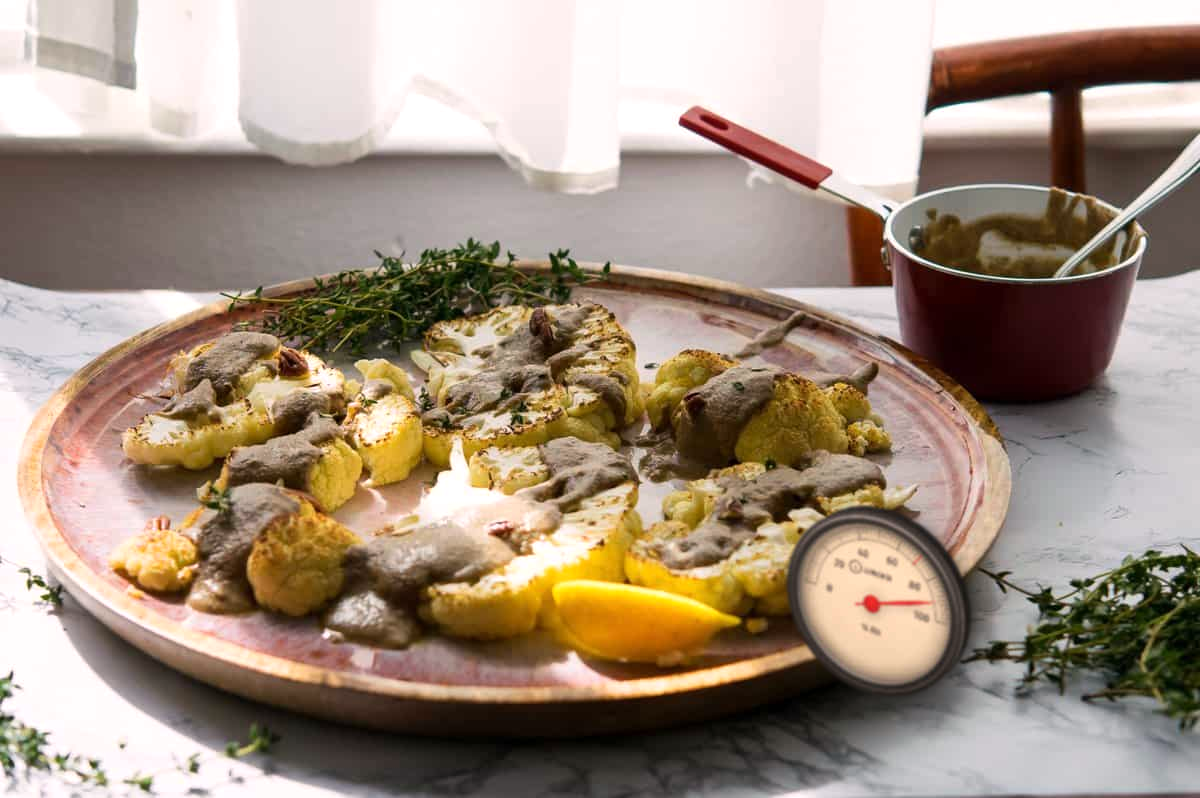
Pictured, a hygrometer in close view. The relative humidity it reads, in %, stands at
90 %
